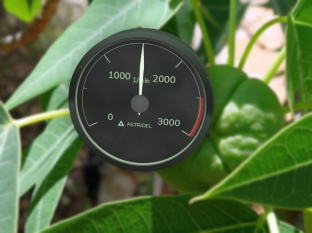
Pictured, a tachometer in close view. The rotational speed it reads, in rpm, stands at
1500 rpm
